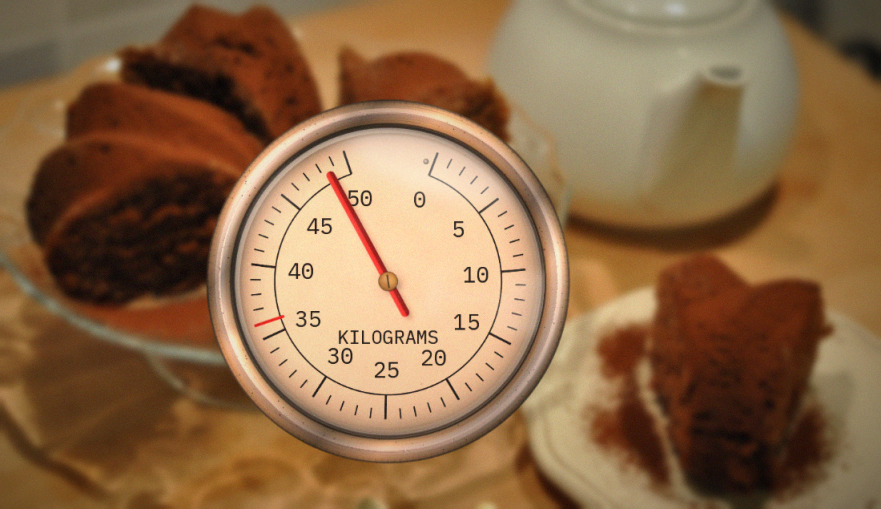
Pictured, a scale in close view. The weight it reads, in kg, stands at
48.5 kg
